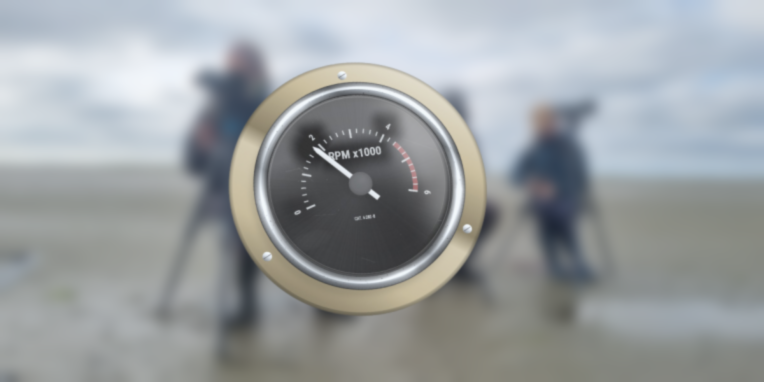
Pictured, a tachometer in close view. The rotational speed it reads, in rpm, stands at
1800 rpm
